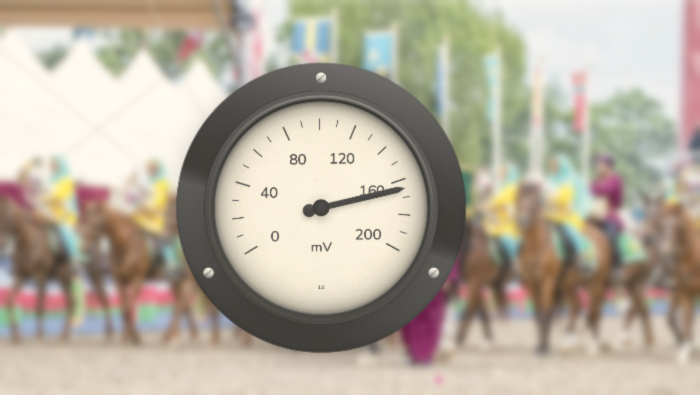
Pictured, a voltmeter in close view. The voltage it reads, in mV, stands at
165 mV
